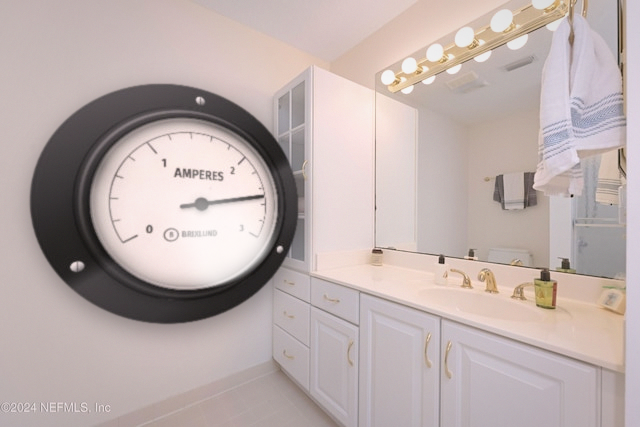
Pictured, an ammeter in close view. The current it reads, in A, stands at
2.5 A
